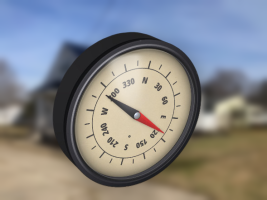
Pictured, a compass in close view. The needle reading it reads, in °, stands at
112.5 °
